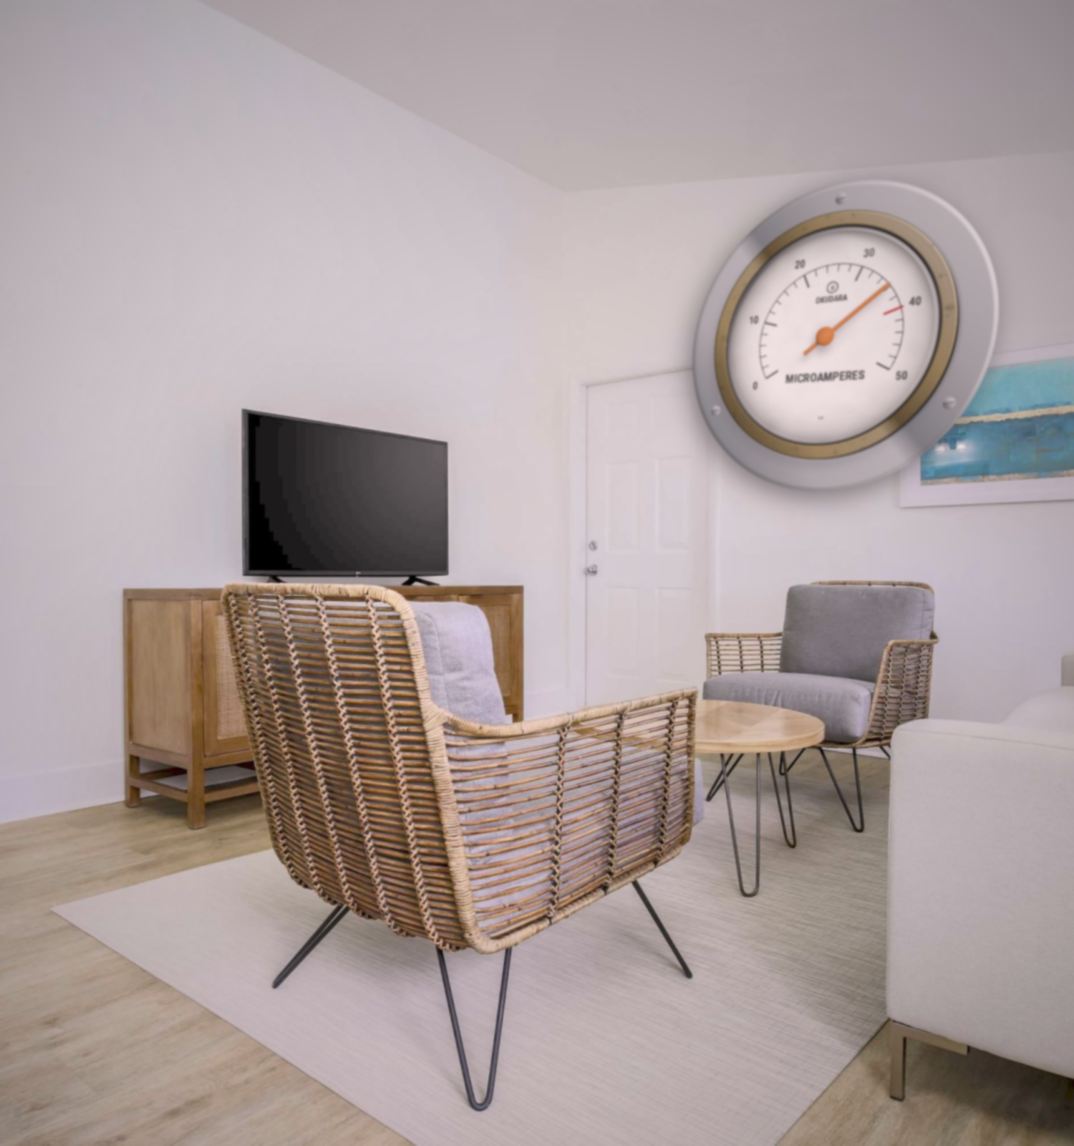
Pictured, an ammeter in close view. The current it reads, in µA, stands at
36 µA
